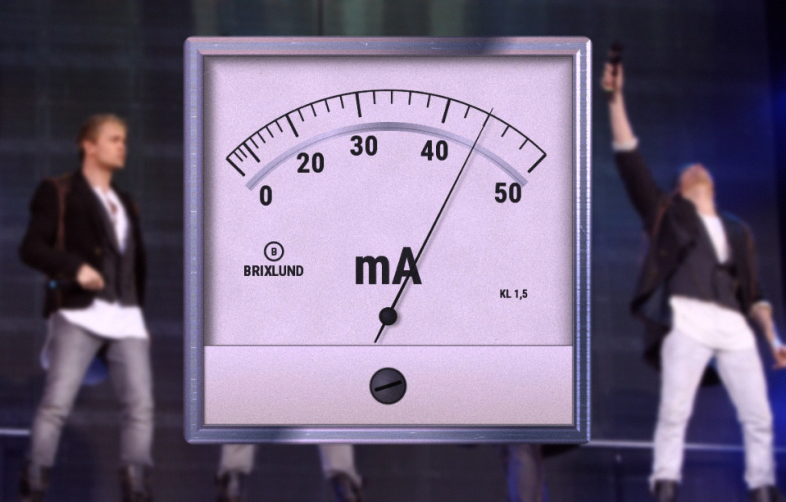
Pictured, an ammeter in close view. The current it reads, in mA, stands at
44 mA
